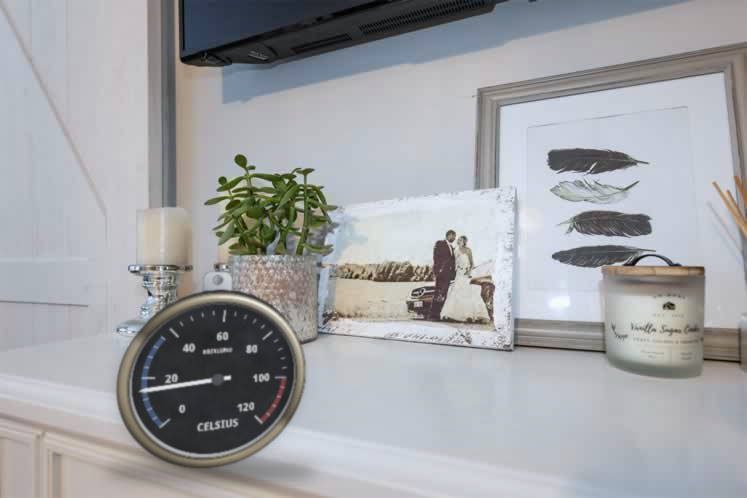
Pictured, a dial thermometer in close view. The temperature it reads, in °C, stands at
16 °C
